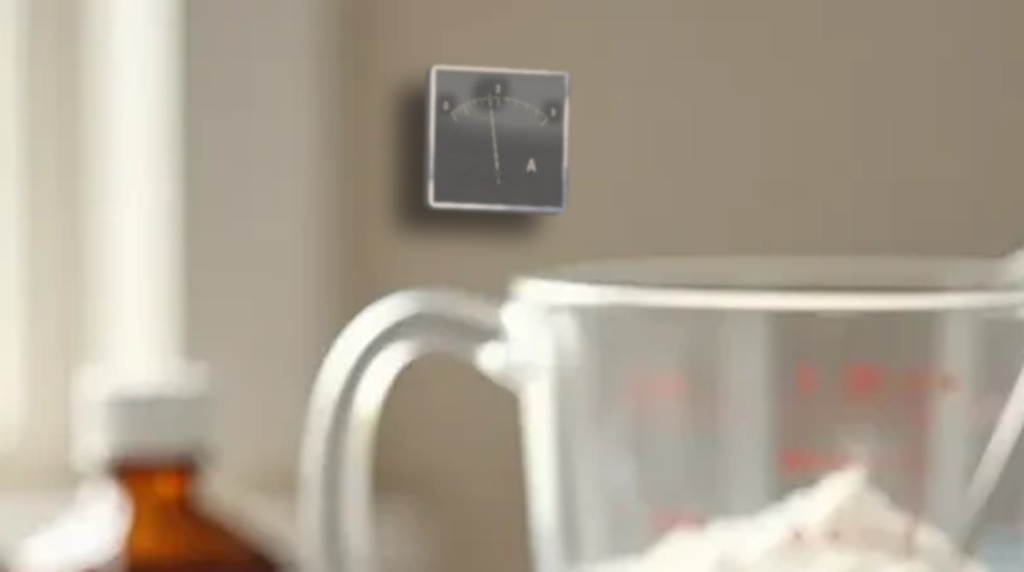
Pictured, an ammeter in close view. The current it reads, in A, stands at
1.8 A
